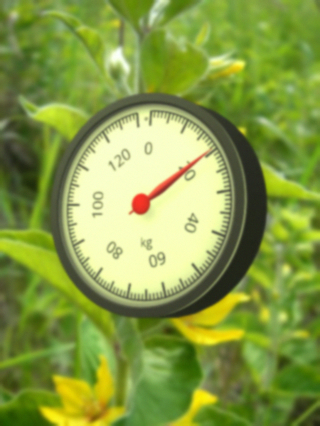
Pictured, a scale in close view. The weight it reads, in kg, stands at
20 kg
